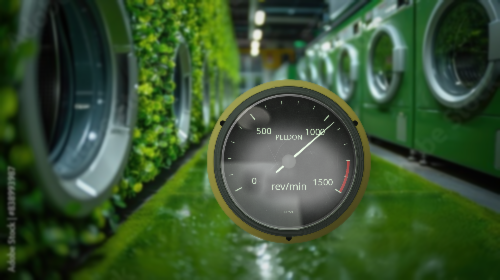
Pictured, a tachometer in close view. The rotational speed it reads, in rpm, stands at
1050 rpm
